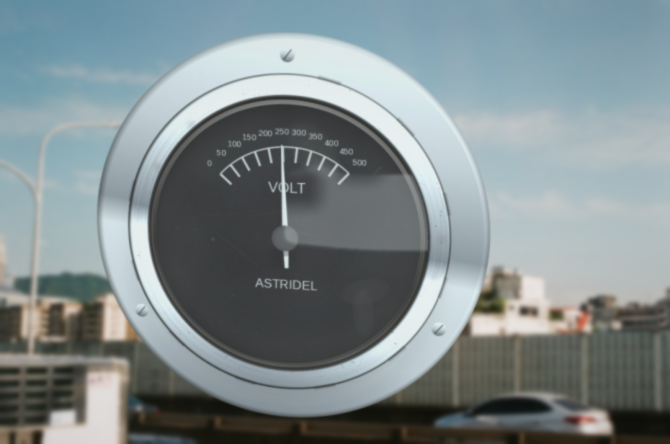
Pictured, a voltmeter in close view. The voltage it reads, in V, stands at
250 V
